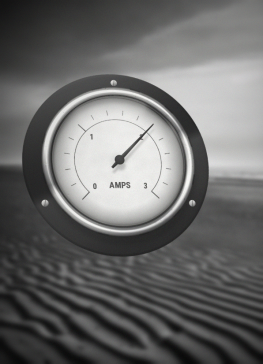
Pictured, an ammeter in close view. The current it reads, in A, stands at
2 A
